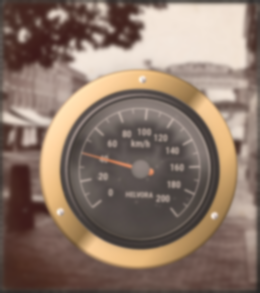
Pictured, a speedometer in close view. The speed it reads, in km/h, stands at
40 km/h
